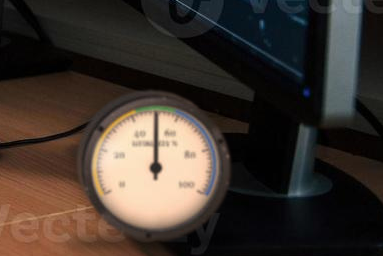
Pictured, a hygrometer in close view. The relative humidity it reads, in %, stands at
50 %
